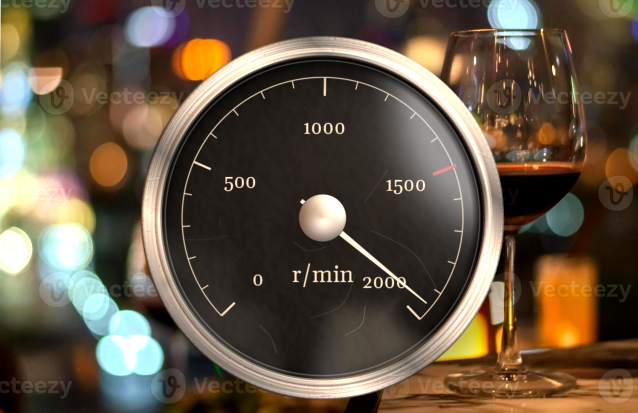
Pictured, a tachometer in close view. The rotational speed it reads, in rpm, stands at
1950 rpm
